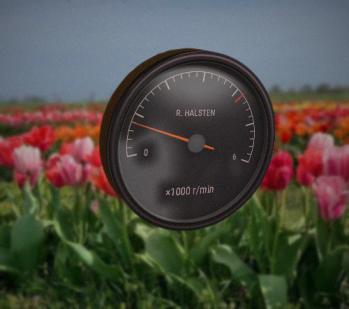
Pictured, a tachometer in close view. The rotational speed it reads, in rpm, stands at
800 rpm
